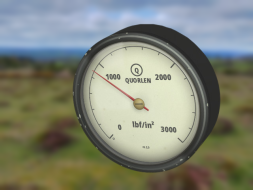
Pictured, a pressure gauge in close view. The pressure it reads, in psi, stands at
900 psi
